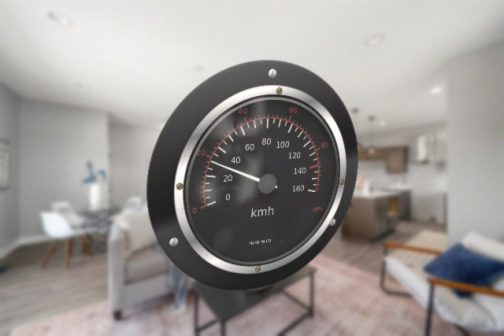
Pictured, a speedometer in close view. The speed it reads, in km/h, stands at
30 km/h
